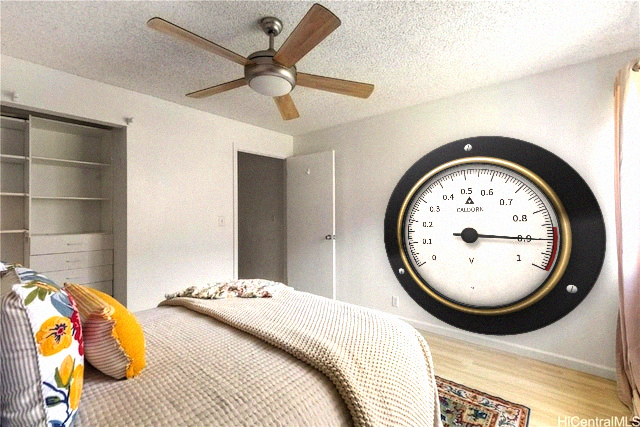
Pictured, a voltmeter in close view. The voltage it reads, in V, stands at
0.9 V
